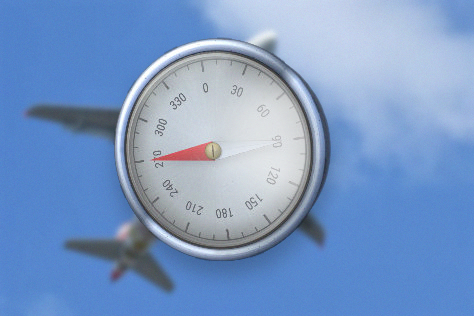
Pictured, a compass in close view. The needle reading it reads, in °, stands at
270 °
